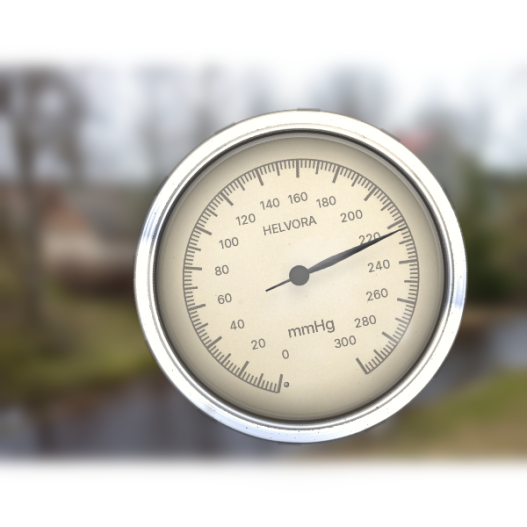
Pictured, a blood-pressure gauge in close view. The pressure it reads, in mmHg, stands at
224 mmHg
